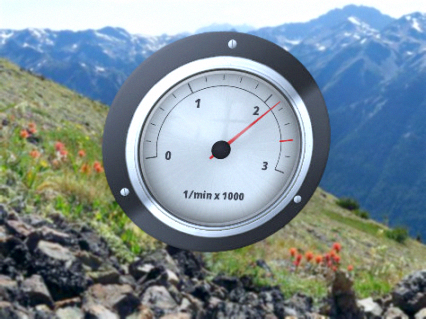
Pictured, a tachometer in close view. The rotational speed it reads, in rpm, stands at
2100 rpm
